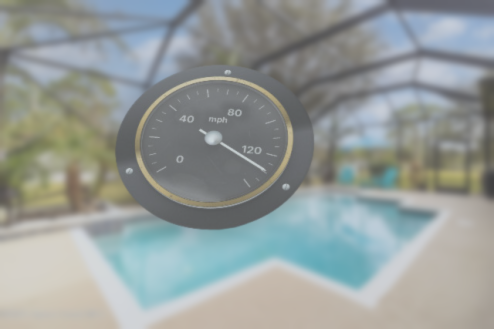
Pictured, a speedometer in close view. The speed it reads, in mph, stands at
130 mph
